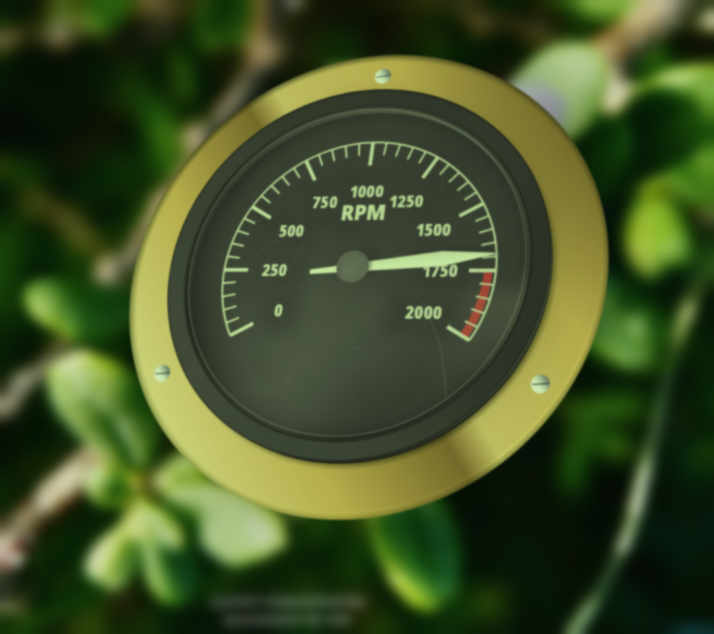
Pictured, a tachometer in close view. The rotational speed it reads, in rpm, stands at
1700 rpm
